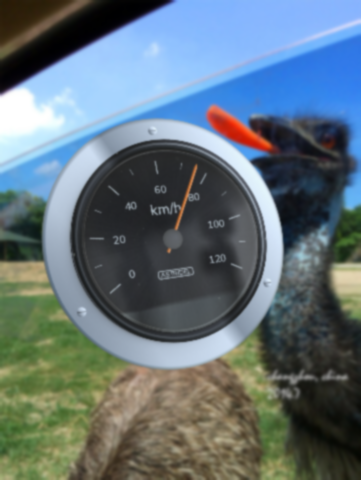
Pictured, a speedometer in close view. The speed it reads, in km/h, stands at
75 km/h
